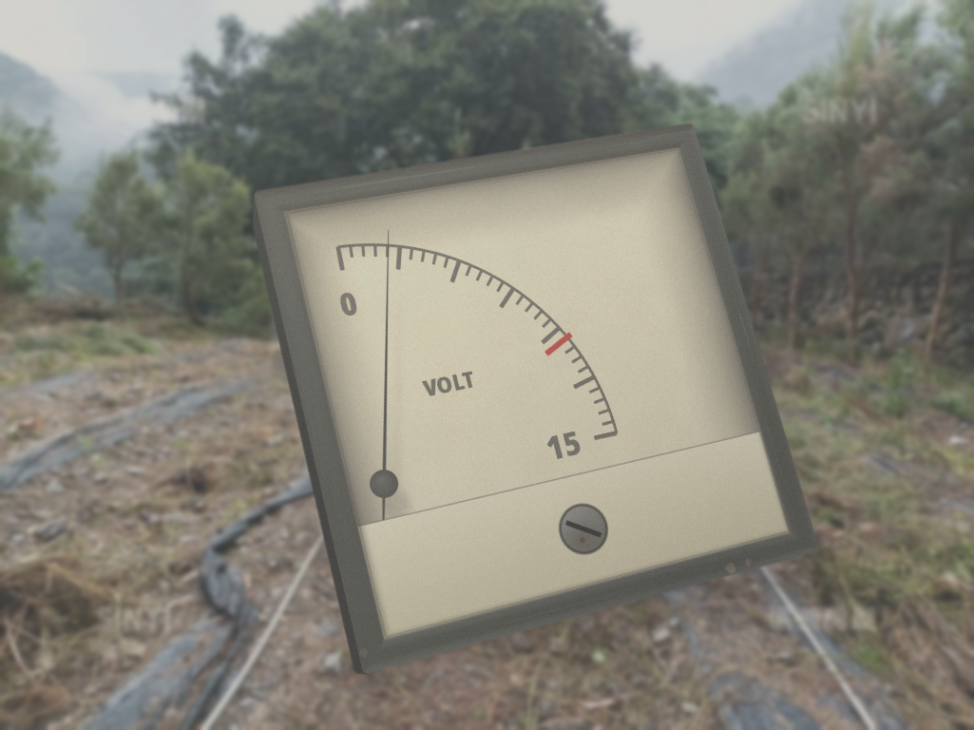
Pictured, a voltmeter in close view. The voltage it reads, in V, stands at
2 V
